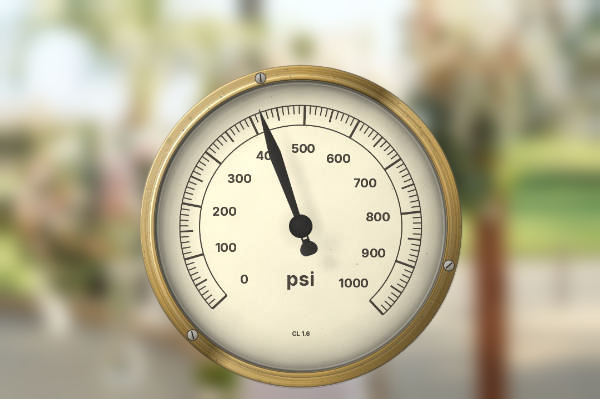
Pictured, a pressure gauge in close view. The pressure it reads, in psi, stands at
420 psi
